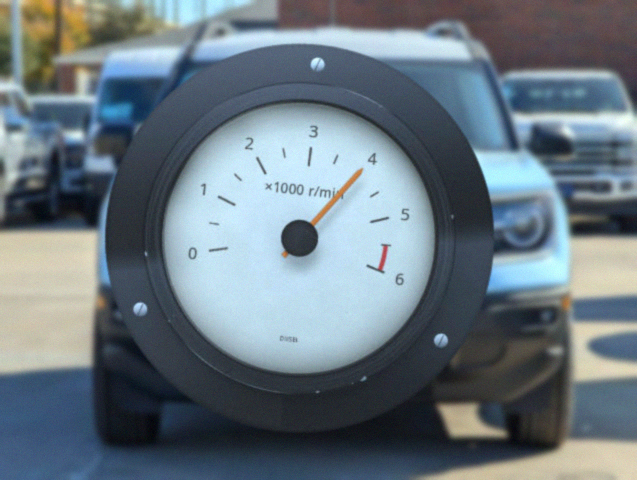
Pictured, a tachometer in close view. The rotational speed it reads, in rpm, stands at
4000 rpm
